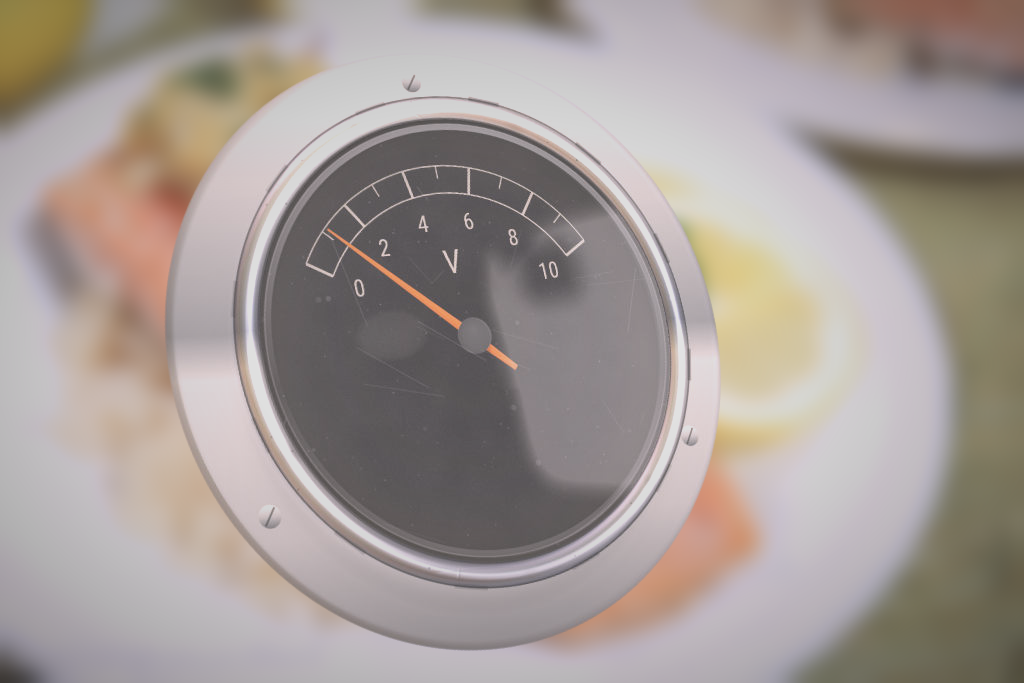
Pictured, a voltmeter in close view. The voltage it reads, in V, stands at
1 V
